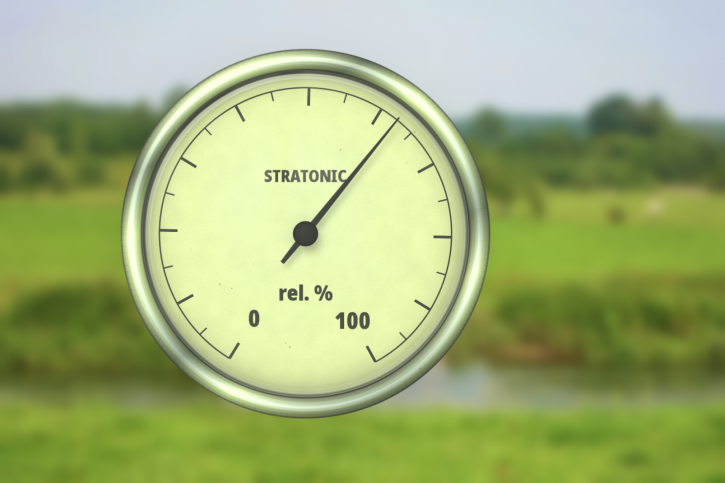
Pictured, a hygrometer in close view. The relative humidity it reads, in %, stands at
62.5 %
